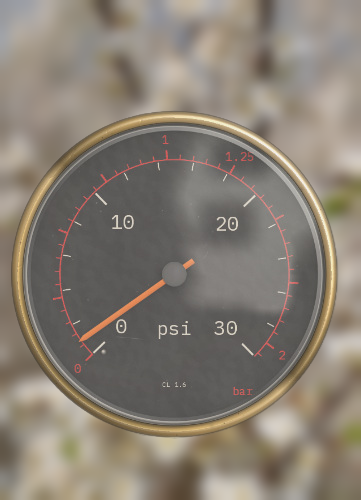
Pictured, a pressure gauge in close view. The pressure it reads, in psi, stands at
1 psi
